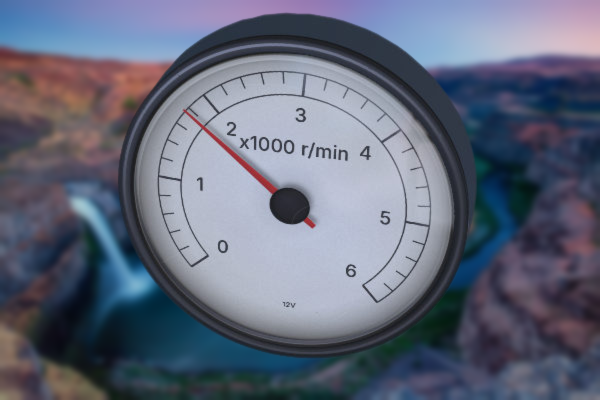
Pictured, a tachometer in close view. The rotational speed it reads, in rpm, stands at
1800 rpm
